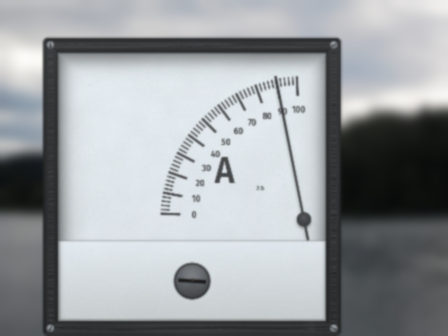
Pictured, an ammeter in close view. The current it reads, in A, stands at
90 A
